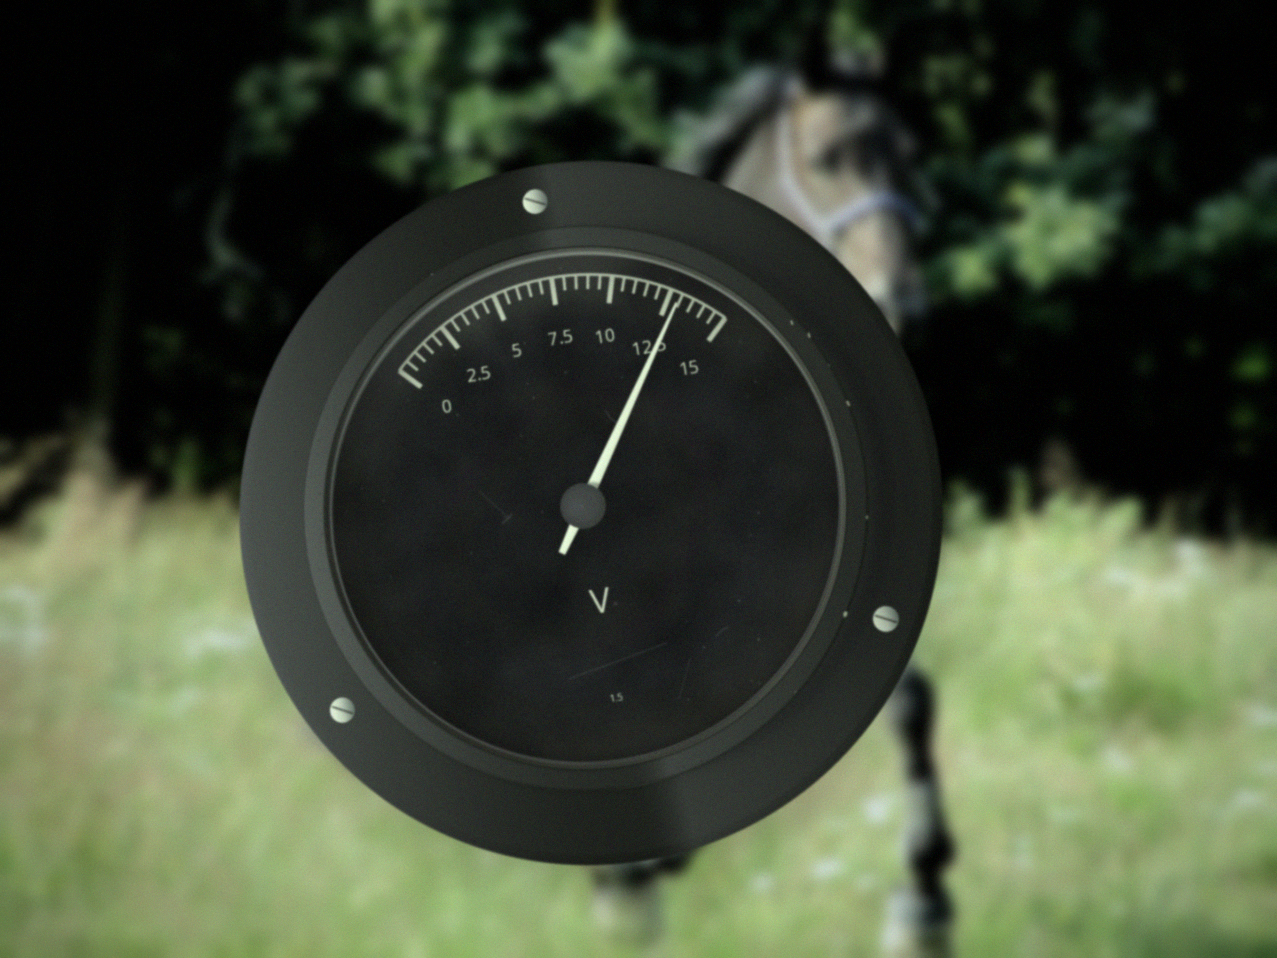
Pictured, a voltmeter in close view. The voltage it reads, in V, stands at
13 V
